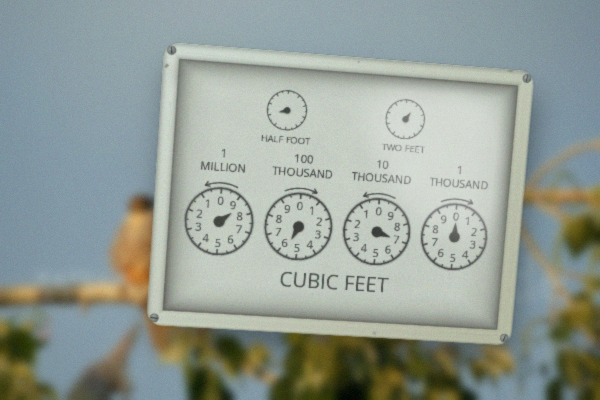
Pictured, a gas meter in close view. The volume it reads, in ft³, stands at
857000 ft³
